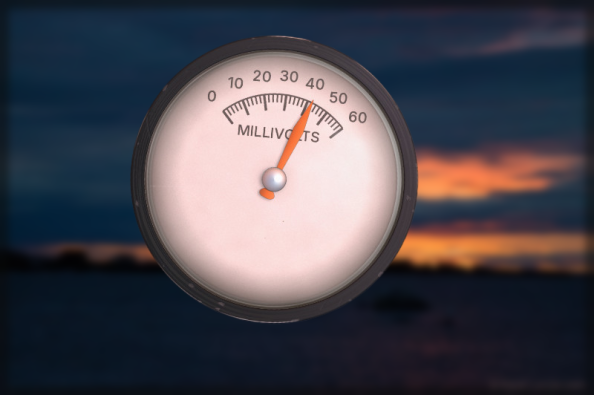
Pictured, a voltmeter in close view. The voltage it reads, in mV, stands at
42 mV
